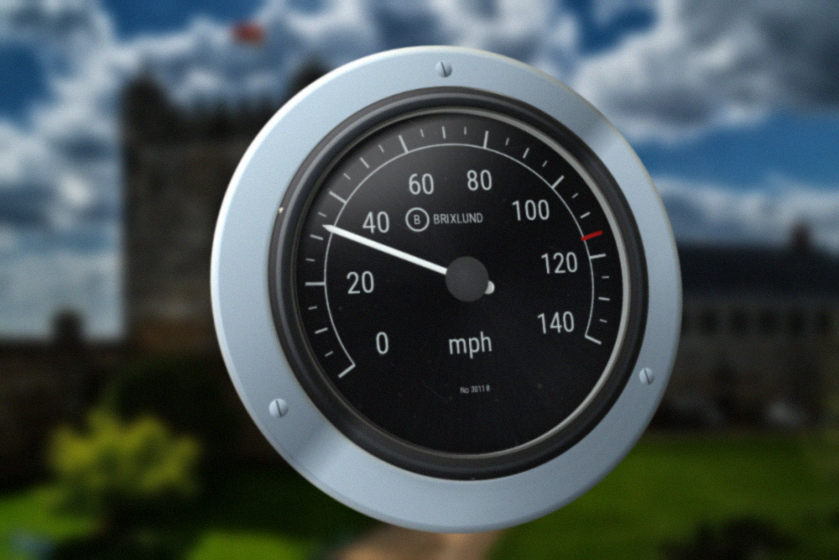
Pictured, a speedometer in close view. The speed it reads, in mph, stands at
32.5 mph
